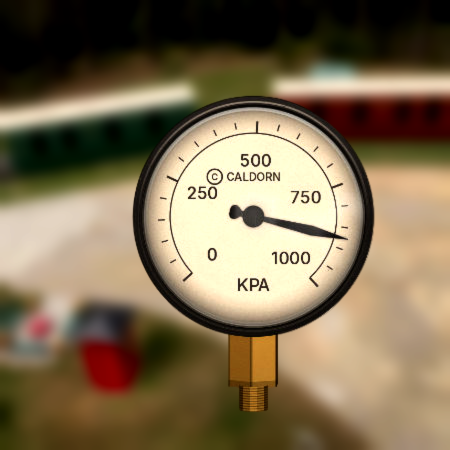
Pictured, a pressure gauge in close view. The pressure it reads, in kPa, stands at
875 kPa
